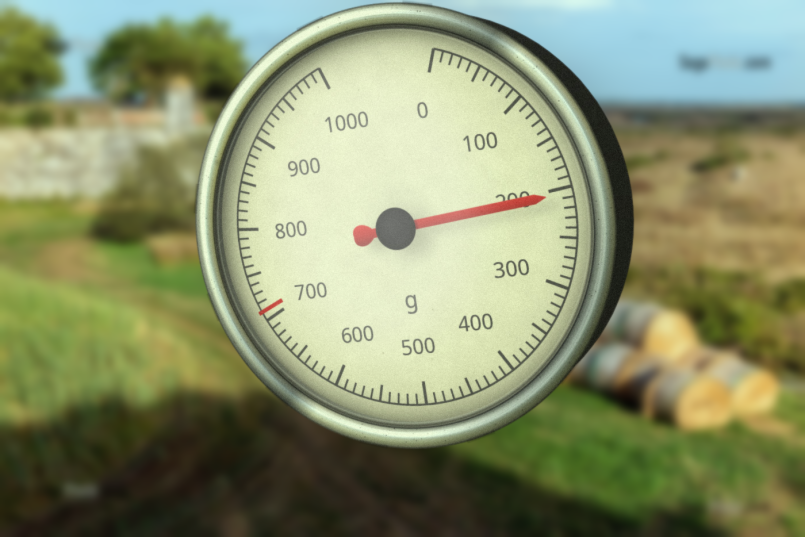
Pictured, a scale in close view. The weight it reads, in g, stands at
205 g
